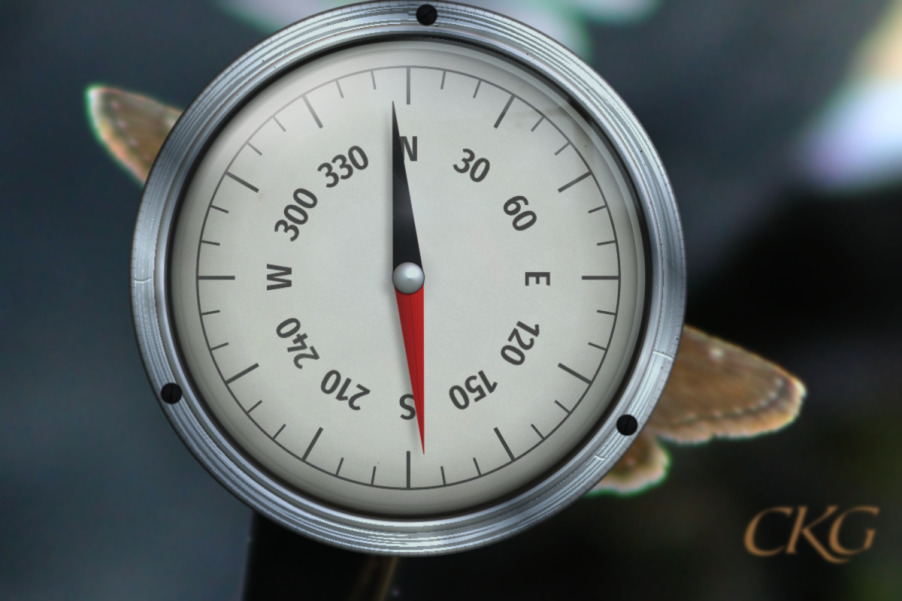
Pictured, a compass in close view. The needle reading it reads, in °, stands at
175 °
